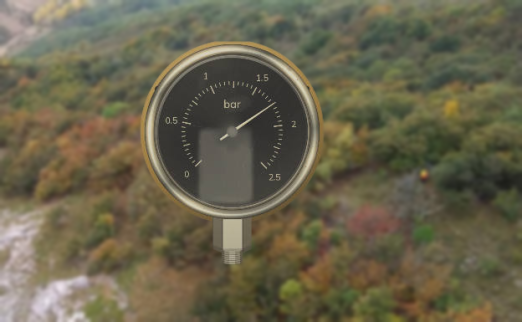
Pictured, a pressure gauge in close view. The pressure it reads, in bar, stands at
1.75 bar
